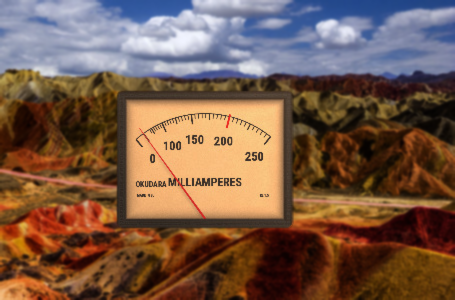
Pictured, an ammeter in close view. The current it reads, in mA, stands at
50 mA
